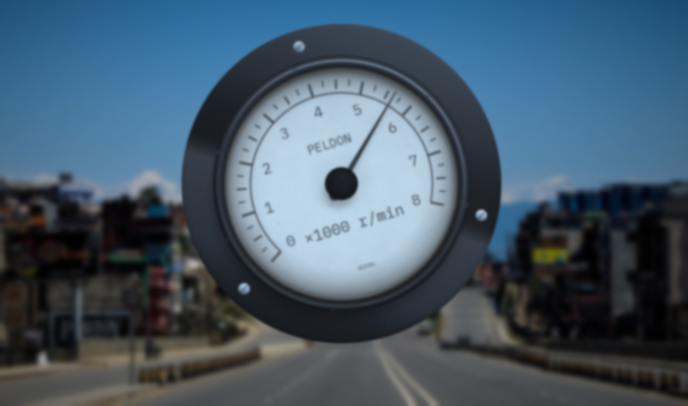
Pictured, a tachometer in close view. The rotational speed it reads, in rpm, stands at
5625 rpm
